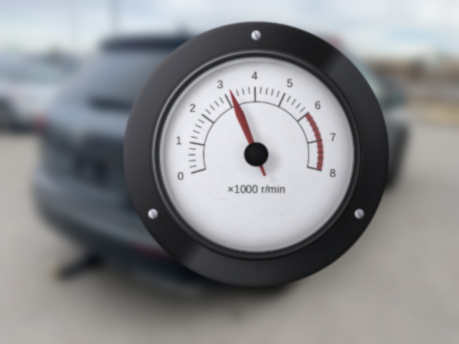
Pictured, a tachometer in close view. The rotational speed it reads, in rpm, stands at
3200 rpm
